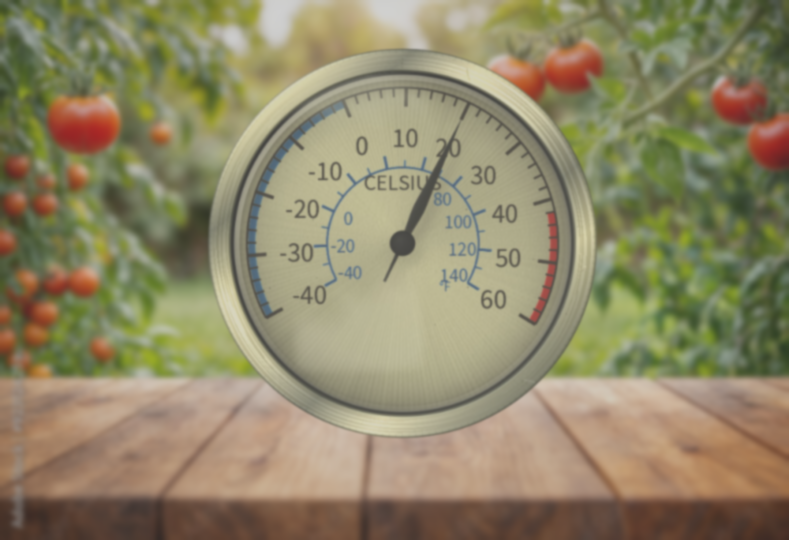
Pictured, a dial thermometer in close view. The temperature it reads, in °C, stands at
20 °C
